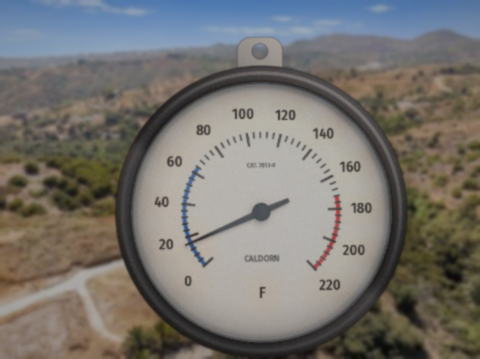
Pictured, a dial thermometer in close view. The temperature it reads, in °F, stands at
16 °F
